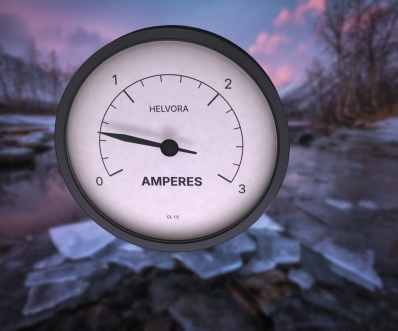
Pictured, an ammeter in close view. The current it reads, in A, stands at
0.5 A
